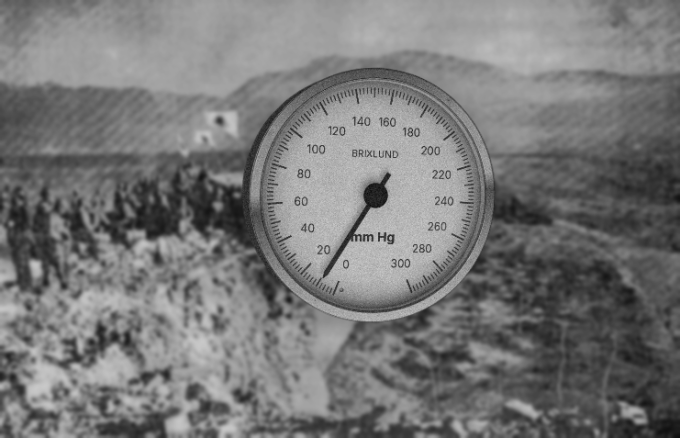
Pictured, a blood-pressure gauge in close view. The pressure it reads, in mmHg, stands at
10 mmHg
